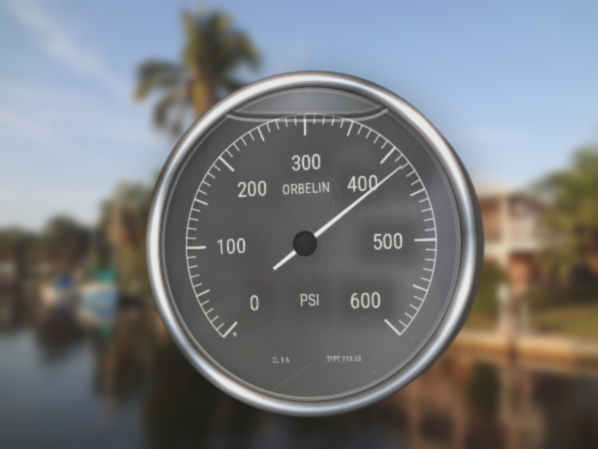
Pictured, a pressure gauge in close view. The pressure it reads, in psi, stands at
420 psi
